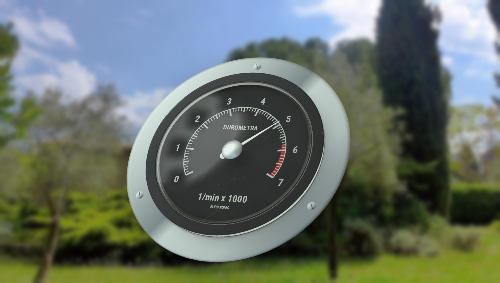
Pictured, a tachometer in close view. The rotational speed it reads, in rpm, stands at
5000 rpm
